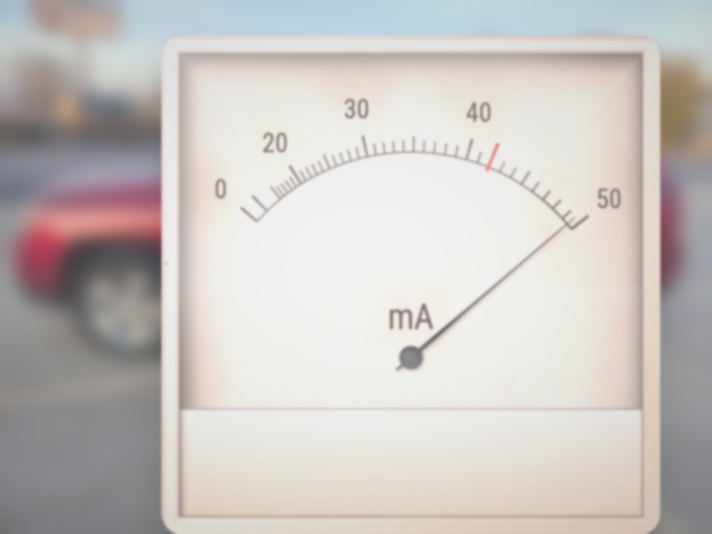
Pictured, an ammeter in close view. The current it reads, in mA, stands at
49.5 mA
